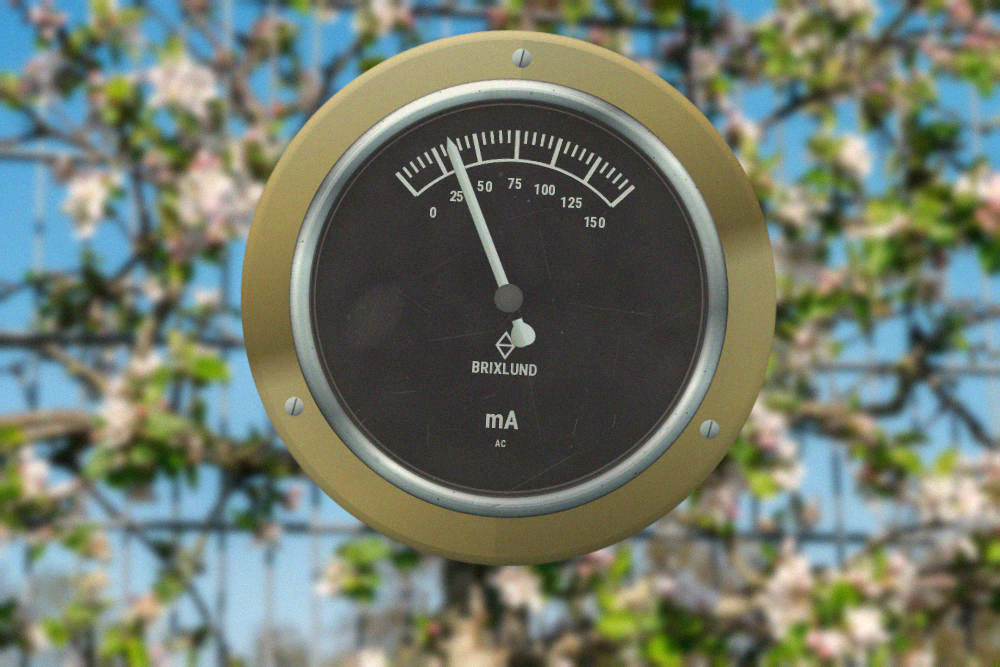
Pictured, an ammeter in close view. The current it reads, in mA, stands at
35 mA
